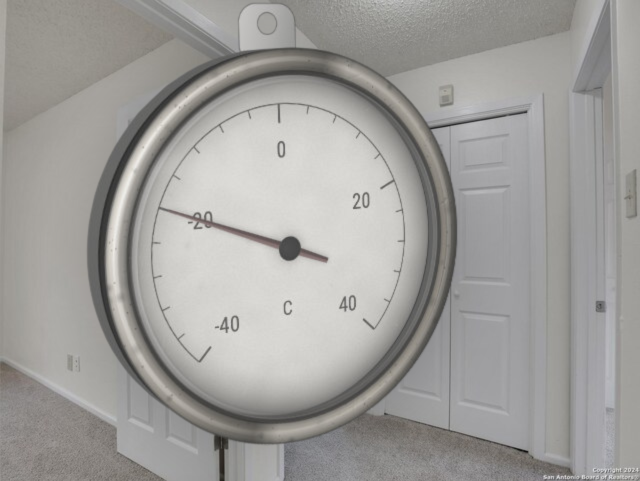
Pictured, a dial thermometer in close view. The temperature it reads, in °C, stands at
-20 °C
